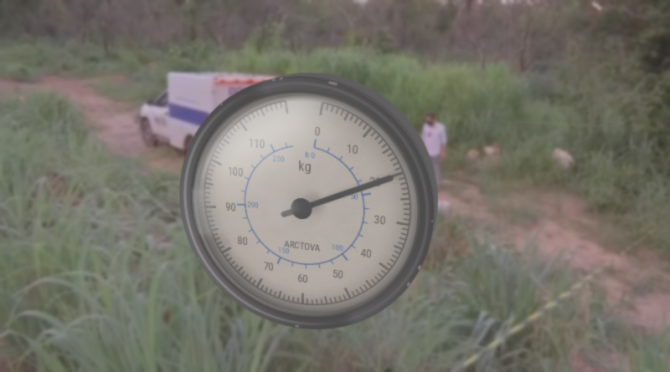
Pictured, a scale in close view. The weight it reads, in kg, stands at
20 kg
